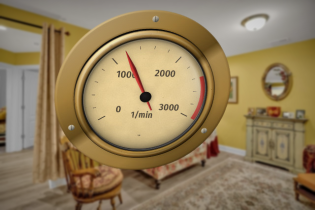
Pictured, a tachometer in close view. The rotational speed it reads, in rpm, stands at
1200 rpm
